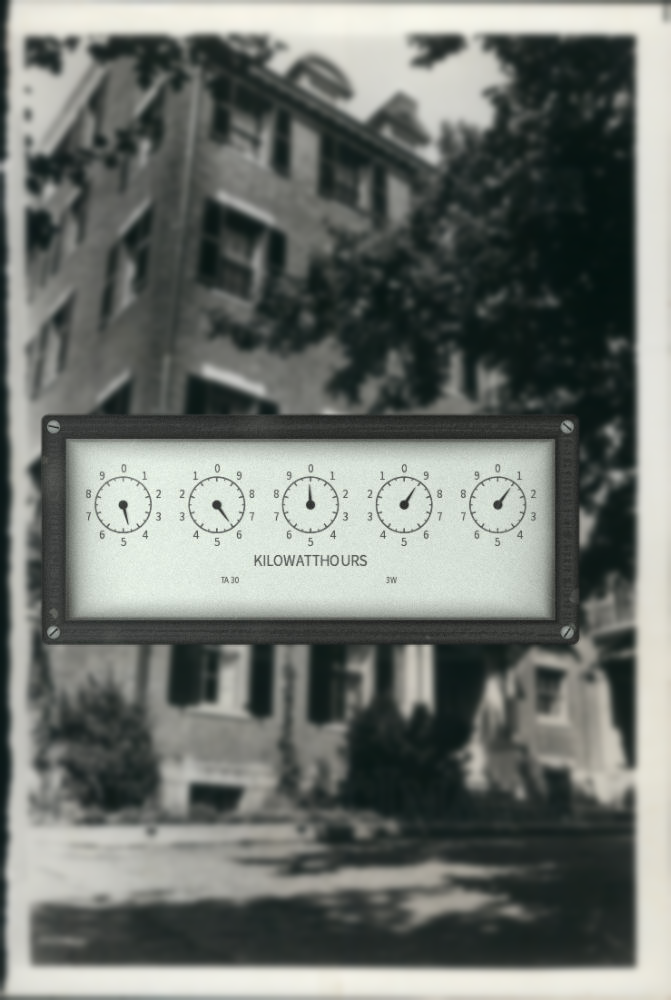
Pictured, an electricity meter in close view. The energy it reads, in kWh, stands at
45991 kWh
